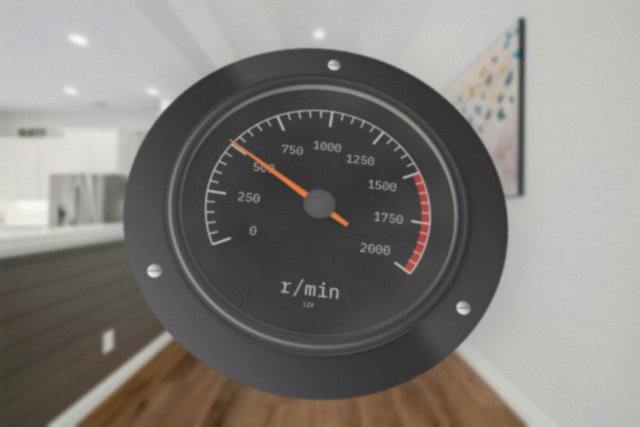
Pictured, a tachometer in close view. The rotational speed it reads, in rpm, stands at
500 rpm
